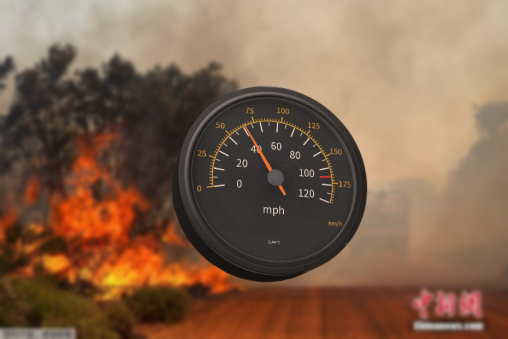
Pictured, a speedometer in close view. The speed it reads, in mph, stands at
40 mph
